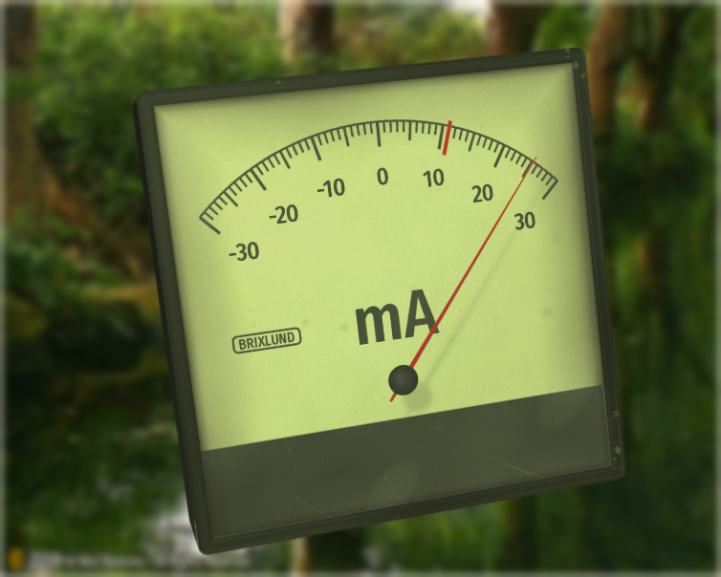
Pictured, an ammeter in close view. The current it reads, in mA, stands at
25 mA
